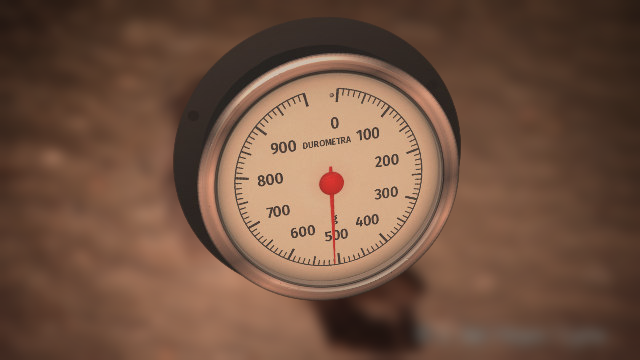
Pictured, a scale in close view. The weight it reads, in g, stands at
510 g
